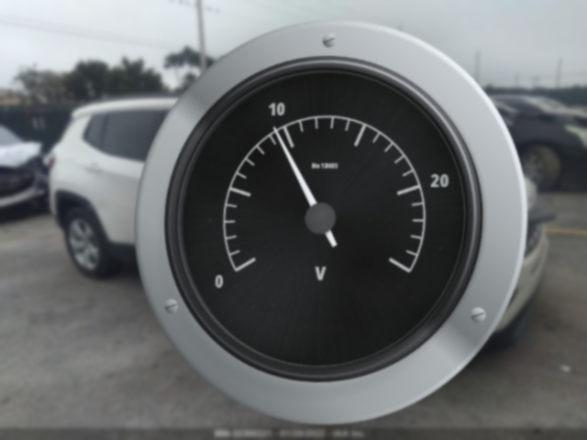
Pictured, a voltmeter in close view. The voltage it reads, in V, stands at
9.5 V
